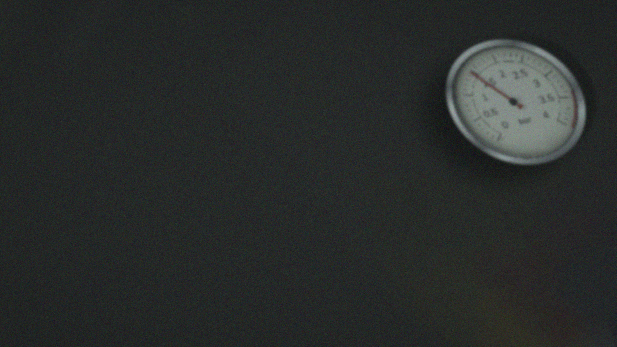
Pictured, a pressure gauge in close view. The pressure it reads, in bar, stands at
1.5 bar
